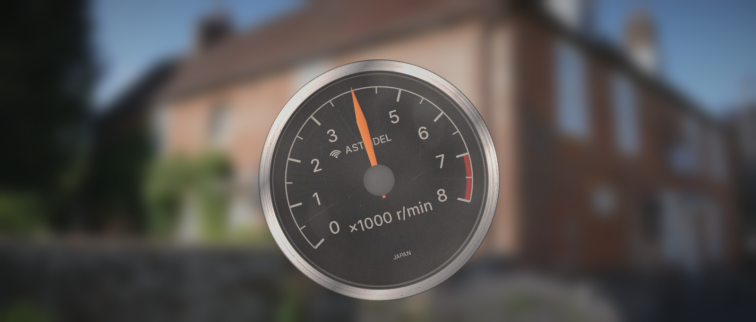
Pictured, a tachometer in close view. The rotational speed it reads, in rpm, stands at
4000 rpm
